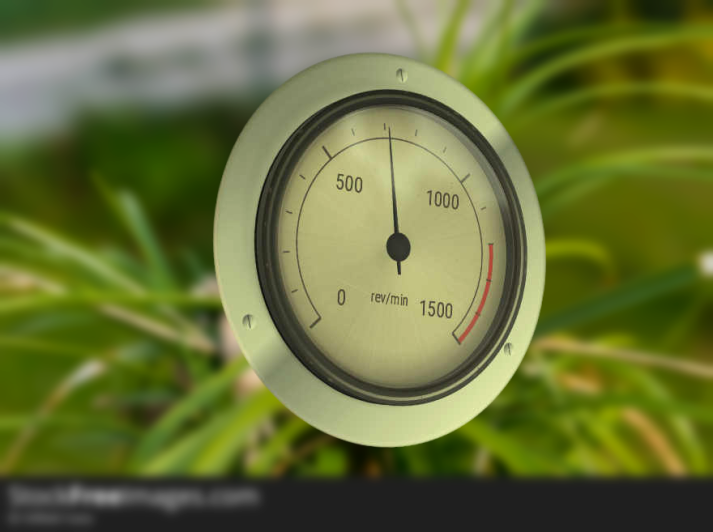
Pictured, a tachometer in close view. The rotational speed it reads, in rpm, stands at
700 rpm
